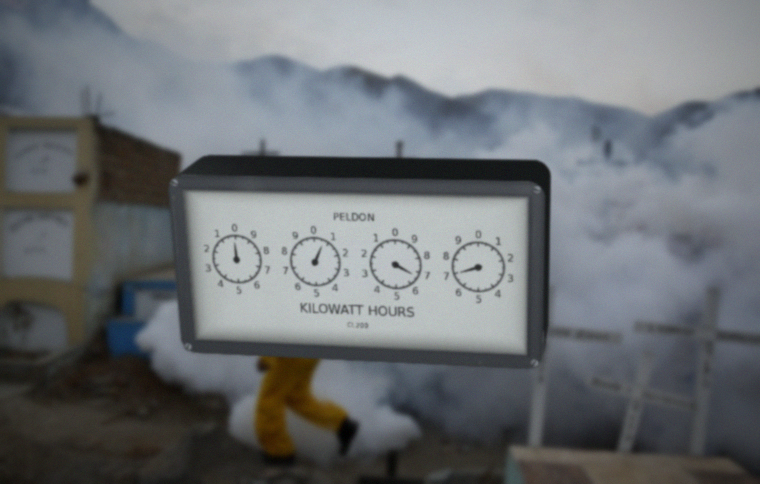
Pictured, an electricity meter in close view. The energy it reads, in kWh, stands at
67 kWh
